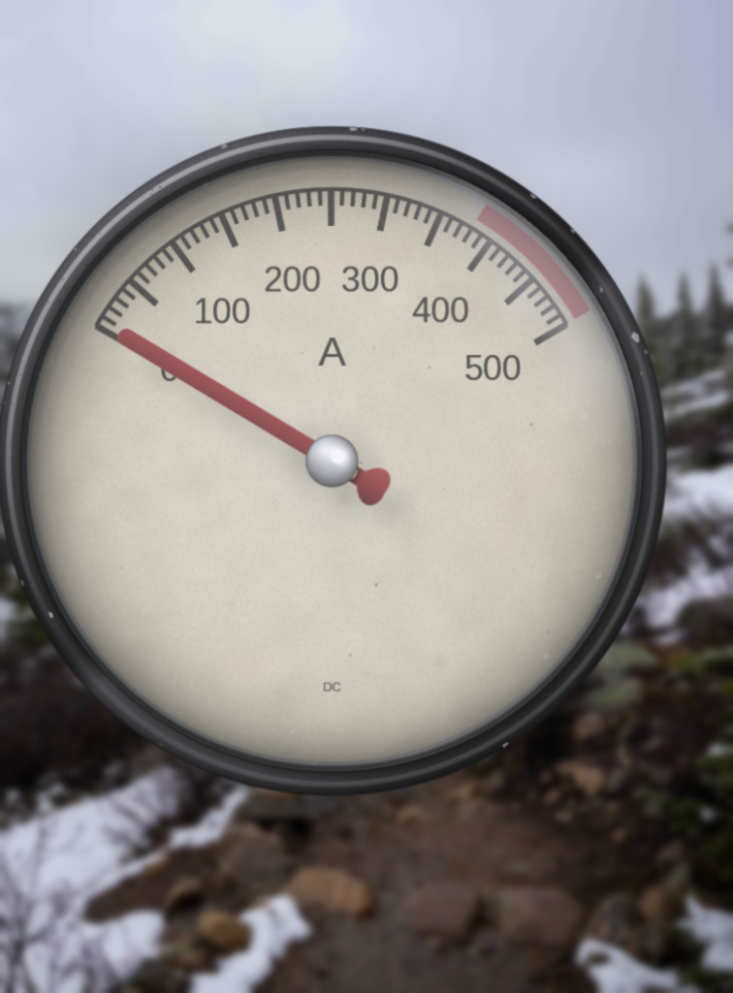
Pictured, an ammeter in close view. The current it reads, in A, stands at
5 A
